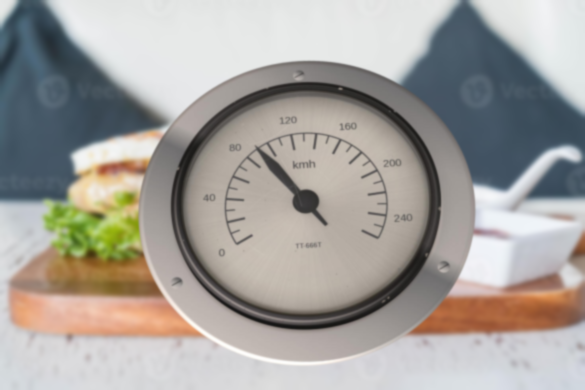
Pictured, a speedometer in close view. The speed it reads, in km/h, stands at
90 km/h
